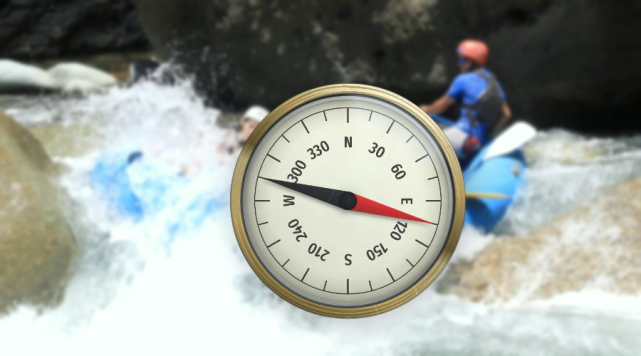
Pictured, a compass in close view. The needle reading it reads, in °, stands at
105 °
